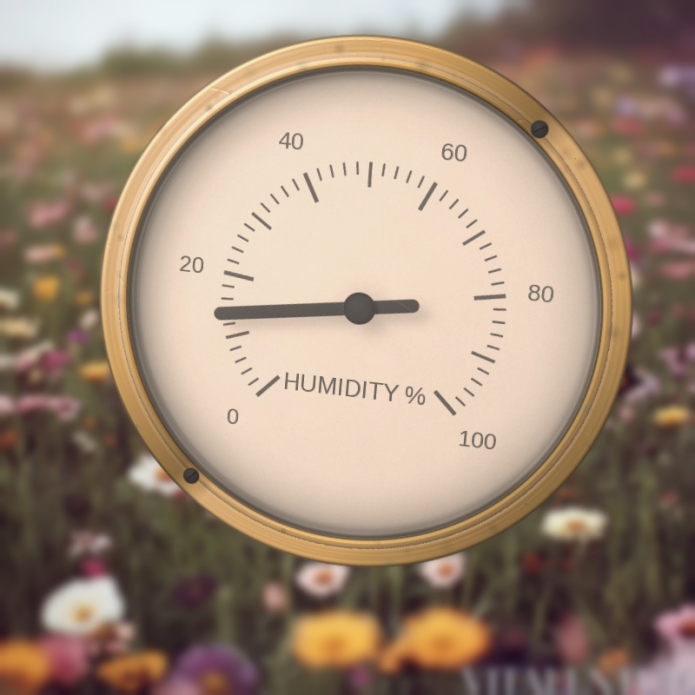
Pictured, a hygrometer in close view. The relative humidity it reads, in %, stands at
14 %
